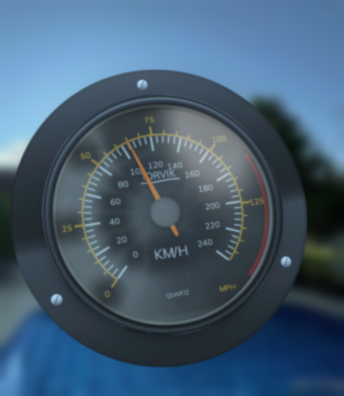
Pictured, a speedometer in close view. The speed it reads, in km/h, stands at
104 km/h
